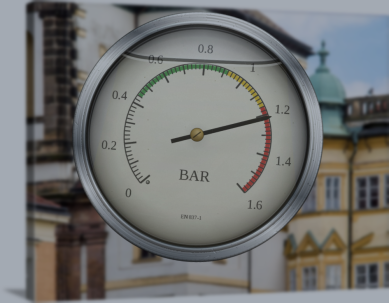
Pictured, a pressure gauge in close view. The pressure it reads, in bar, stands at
1.22 bar
